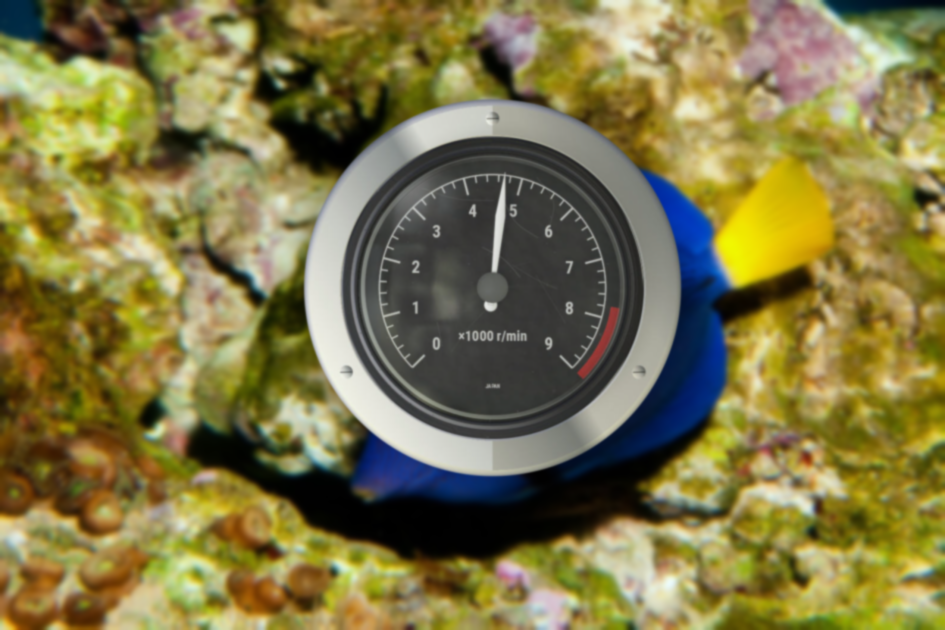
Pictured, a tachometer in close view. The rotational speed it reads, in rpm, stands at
4700 rpm
